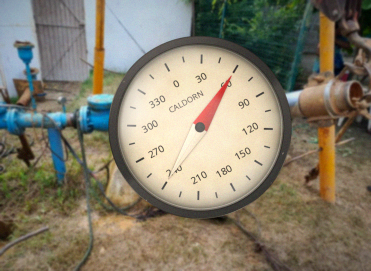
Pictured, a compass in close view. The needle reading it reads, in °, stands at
60 °
